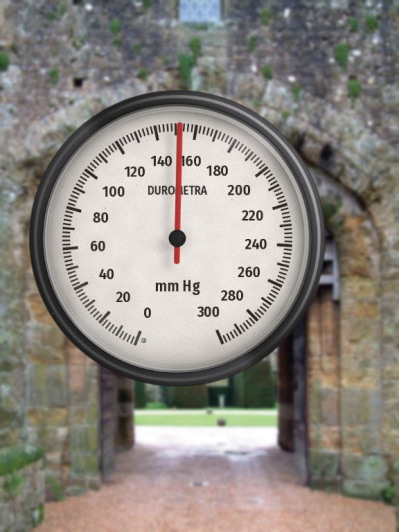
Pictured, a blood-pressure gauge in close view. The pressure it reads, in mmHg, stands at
152 mmHg
